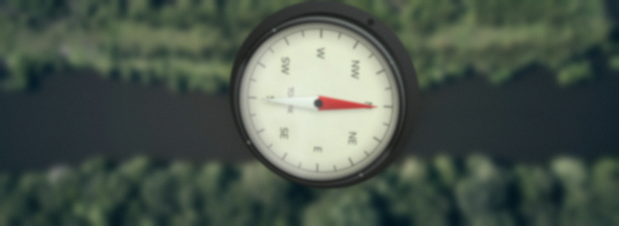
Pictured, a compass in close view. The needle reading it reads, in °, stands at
0 °
